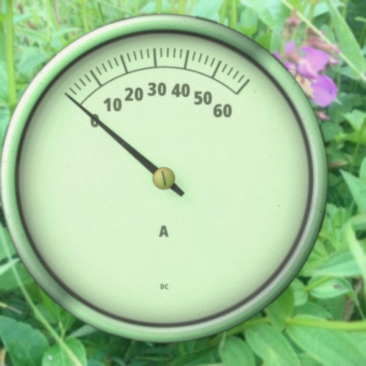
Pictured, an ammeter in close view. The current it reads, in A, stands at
0 A
